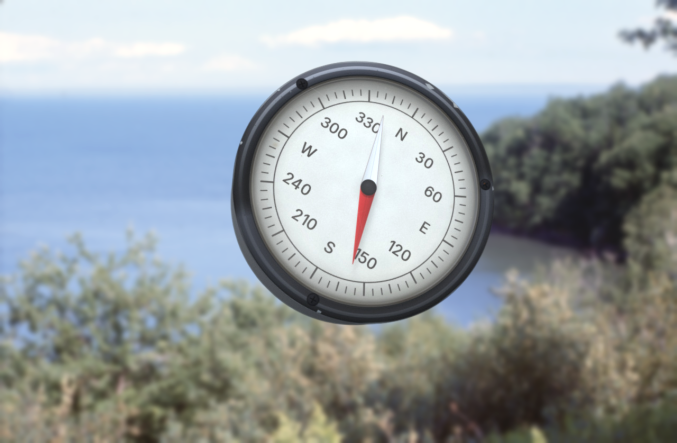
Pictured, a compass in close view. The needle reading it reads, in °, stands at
160 °
